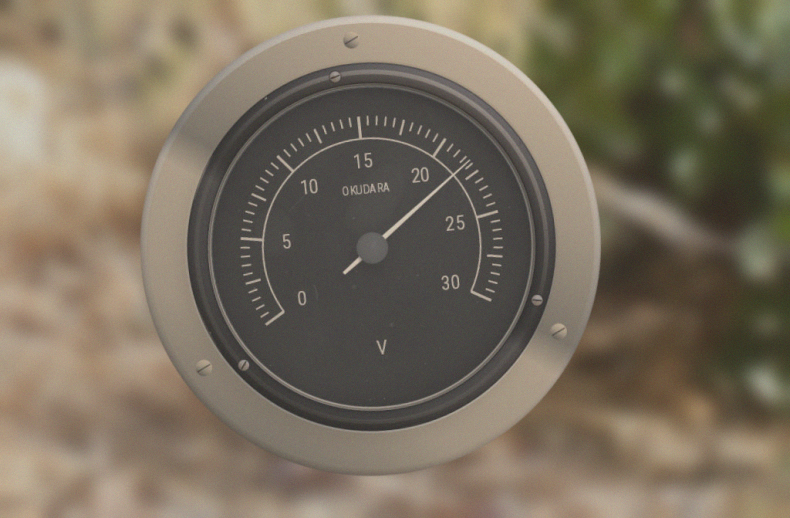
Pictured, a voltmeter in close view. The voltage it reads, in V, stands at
21.75 V
